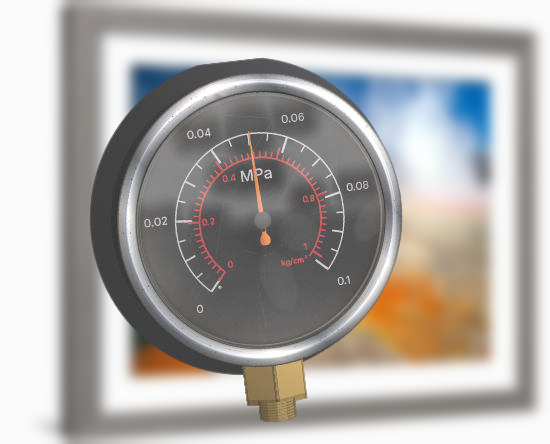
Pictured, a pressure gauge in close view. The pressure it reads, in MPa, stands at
0.05 MPa
